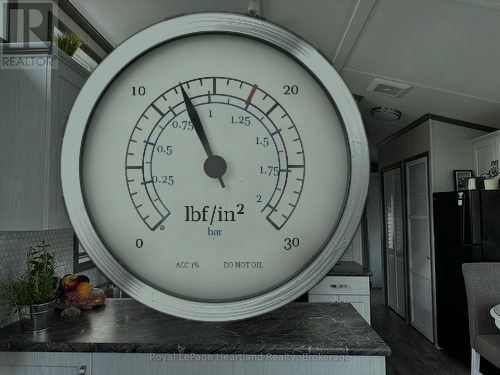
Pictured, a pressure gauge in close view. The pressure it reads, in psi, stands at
12.5 psi
